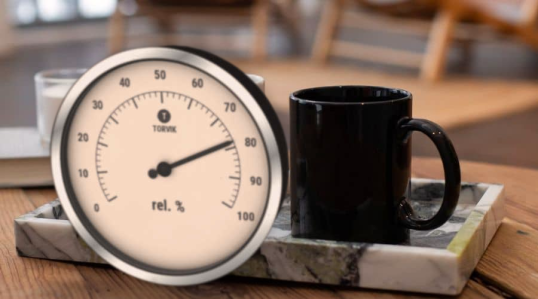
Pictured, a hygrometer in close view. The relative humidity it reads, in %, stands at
78 %
